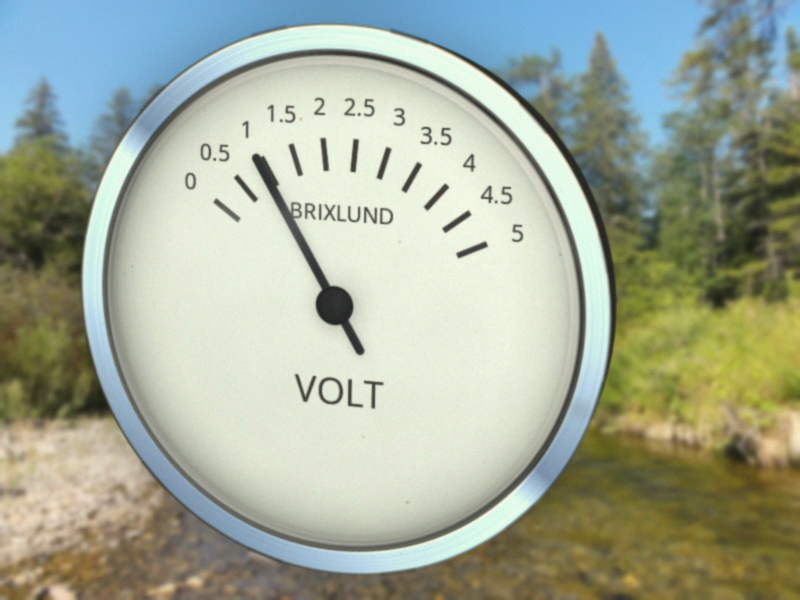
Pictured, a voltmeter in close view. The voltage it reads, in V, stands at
1 V
